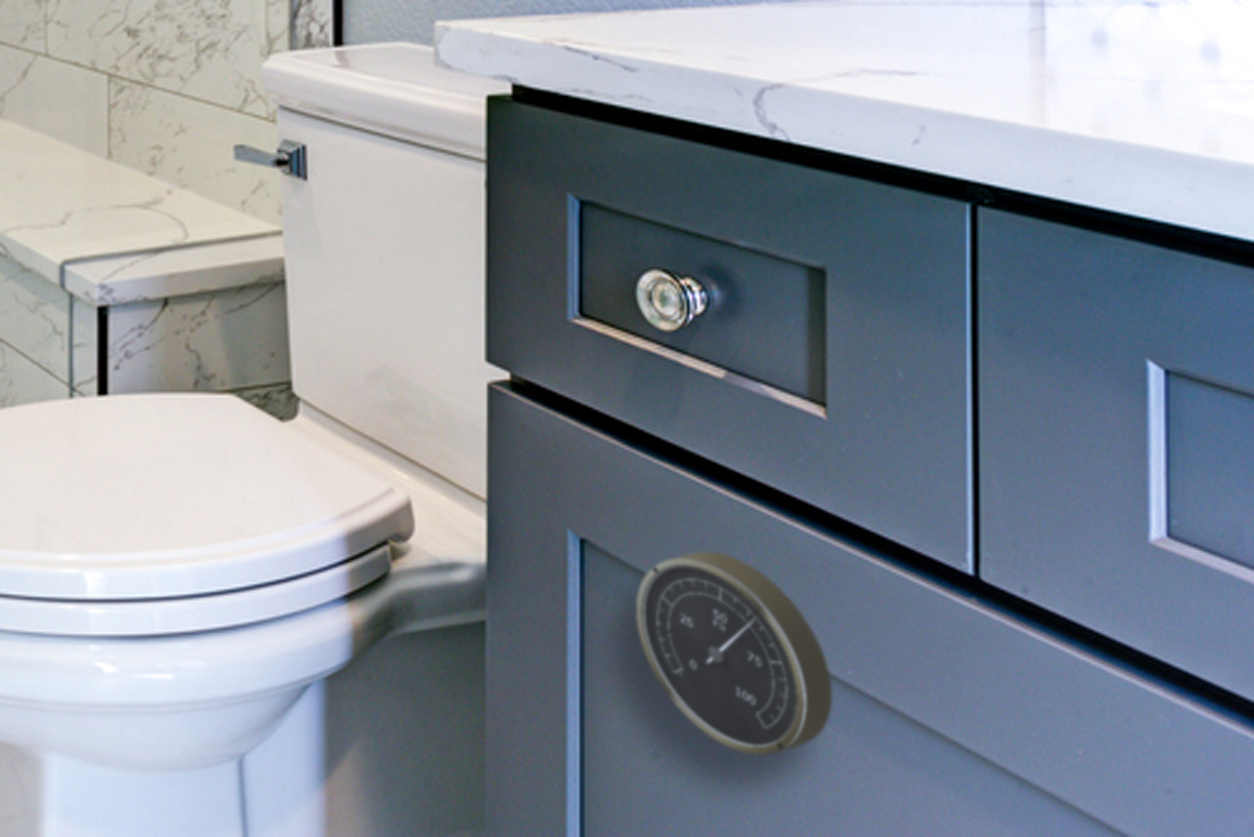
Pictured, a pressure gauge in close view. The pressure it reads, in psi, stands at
62.5 psi
